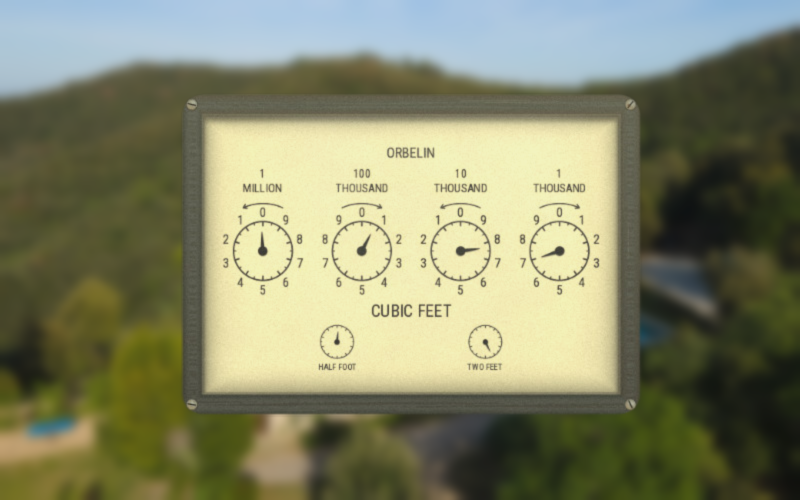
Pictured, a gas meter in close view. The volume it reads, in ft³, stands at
7700 ft³
